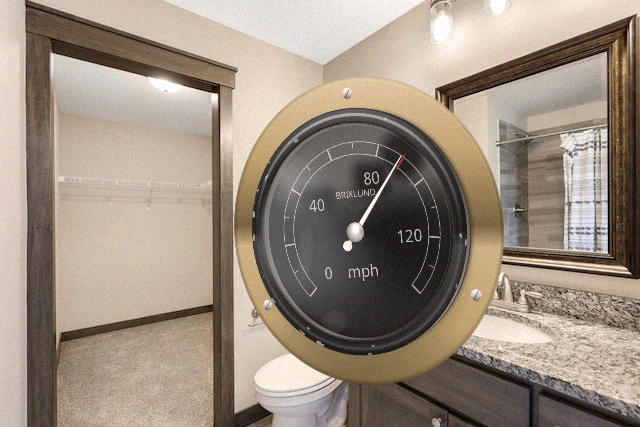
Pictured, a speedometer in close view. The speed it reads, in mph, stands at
90 mph
